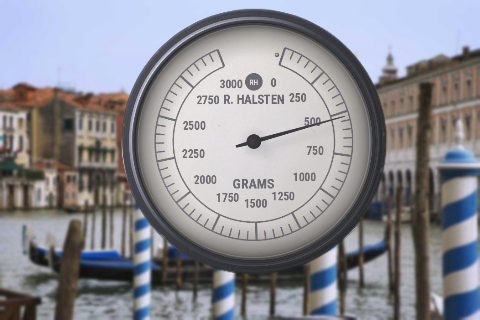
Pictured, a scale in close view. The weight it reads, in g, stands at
525 g
